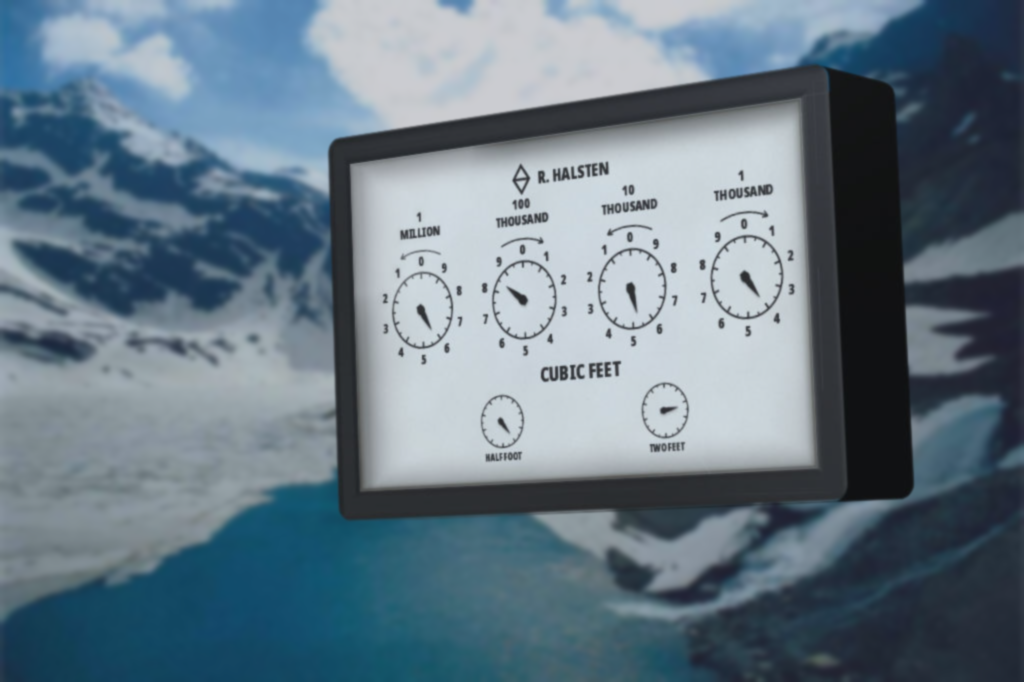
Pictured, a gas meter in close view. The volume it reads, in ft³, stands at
585400 ft³
